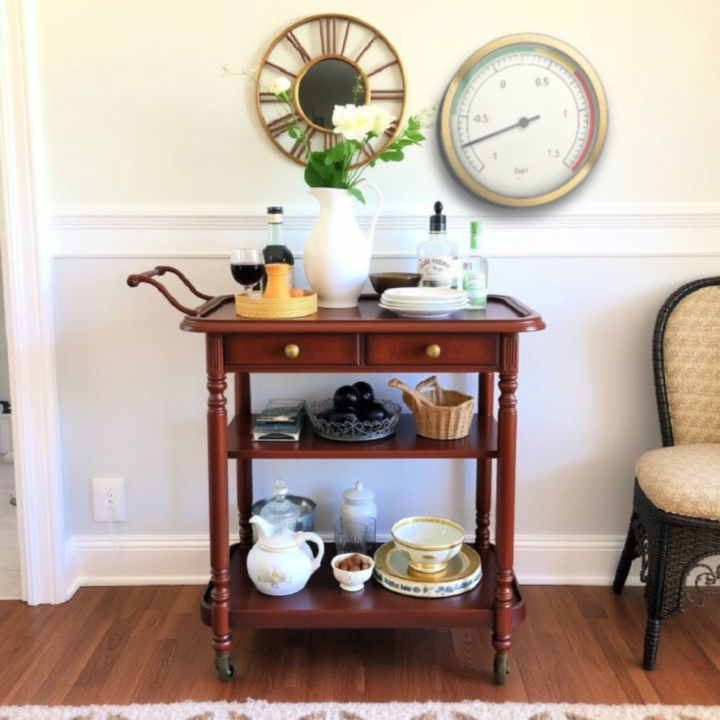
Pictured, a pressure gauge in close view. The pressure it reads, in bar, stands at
-0.75 bar
